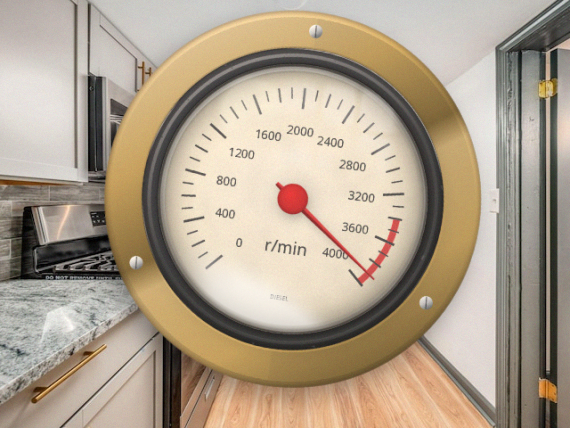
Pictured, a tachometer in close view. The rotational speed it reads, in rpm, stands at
3900 rpm
